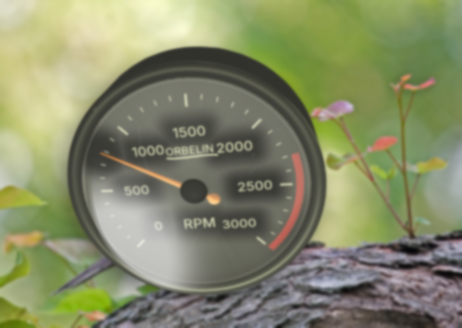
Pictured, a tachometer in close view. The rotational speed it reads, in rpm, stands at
800 rpm
